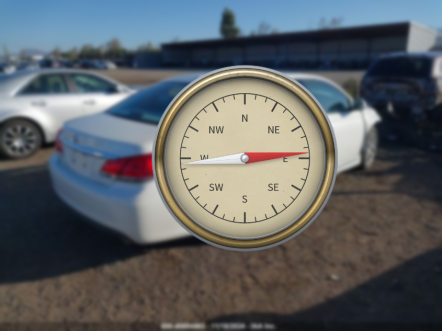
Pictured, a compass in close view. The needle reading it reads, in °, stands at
85 °
